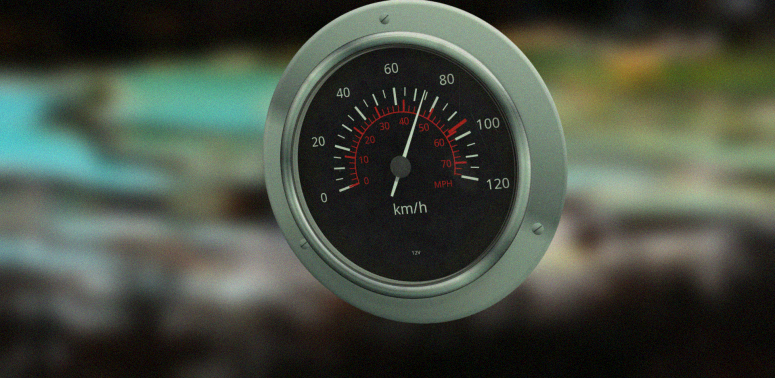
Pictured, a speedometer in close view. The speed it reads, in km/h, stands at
75 km/h
